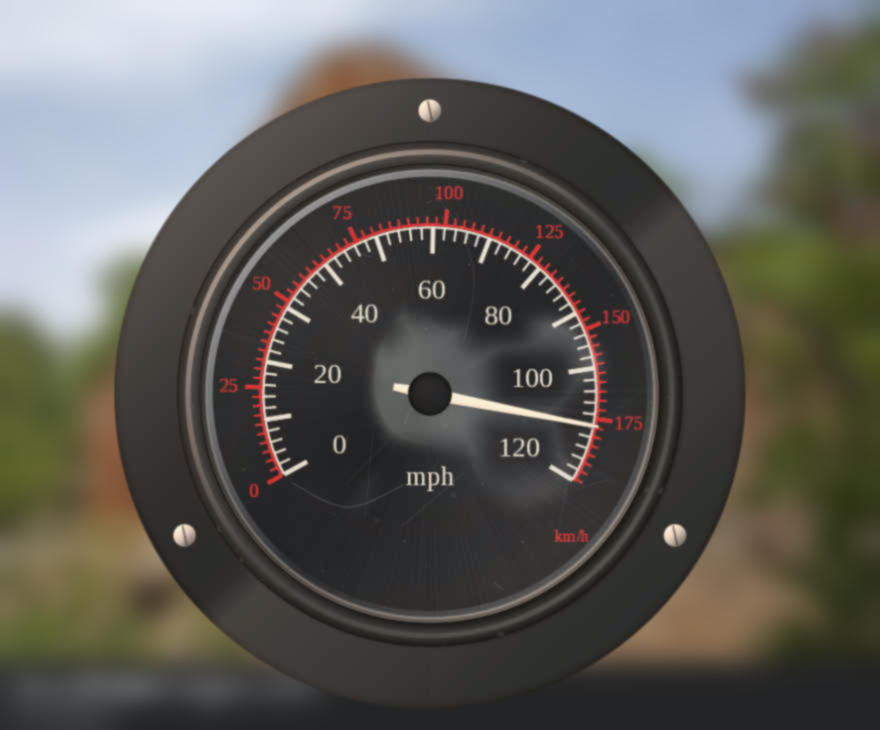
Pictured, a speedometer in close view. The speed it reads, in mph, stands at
110 mph
